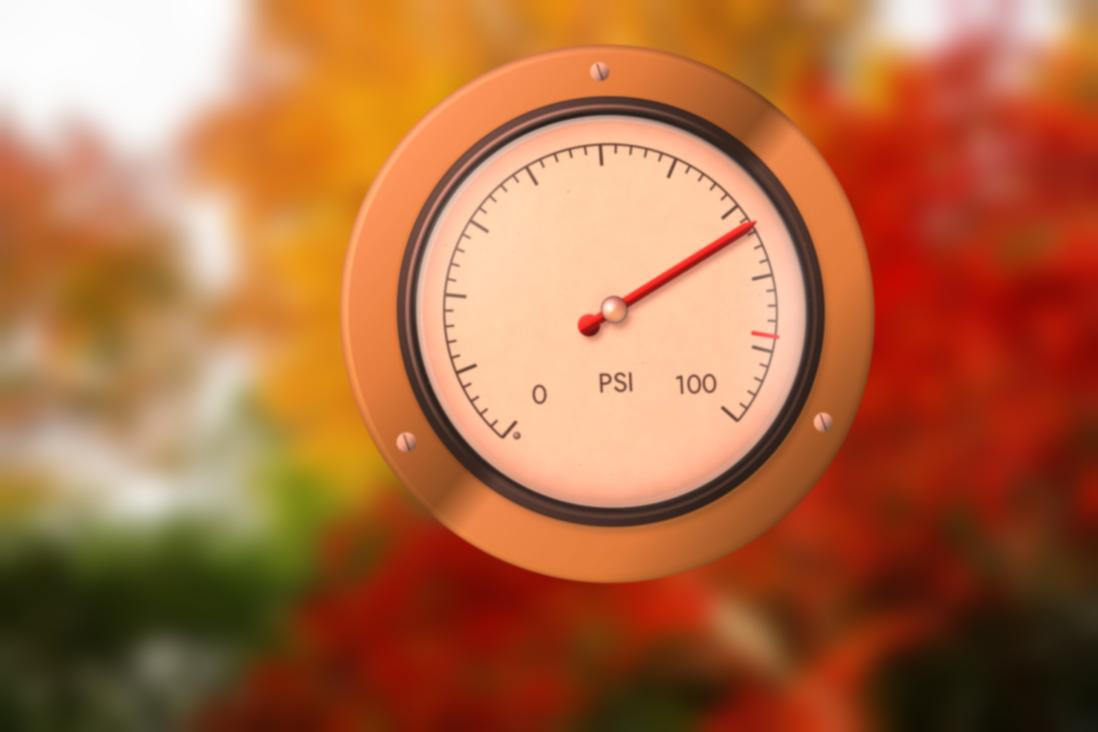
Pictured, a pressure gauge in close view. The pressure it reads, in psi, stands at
73 psi
